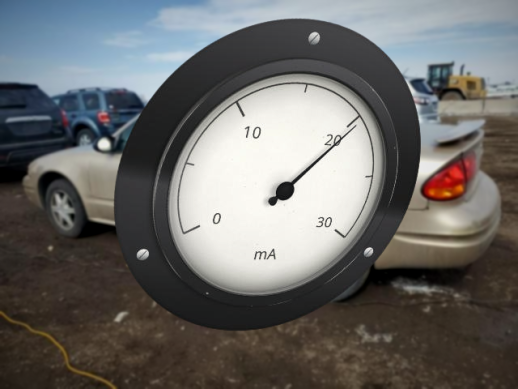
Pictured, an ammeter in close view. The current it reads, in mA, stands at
20 mA
